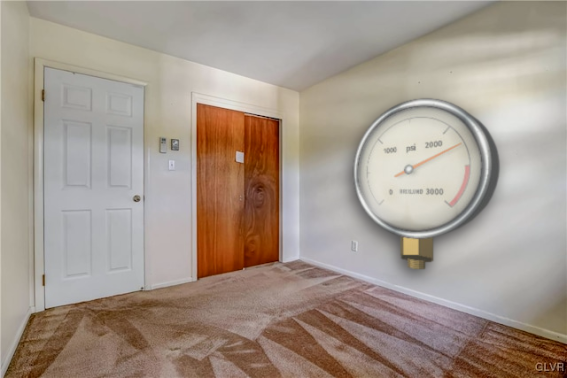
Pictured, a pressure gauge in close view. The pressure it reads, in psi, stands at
2250 psi
